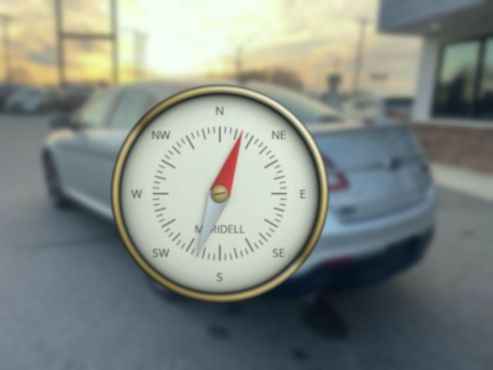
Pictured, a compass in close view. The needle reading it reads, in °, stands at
20 °
